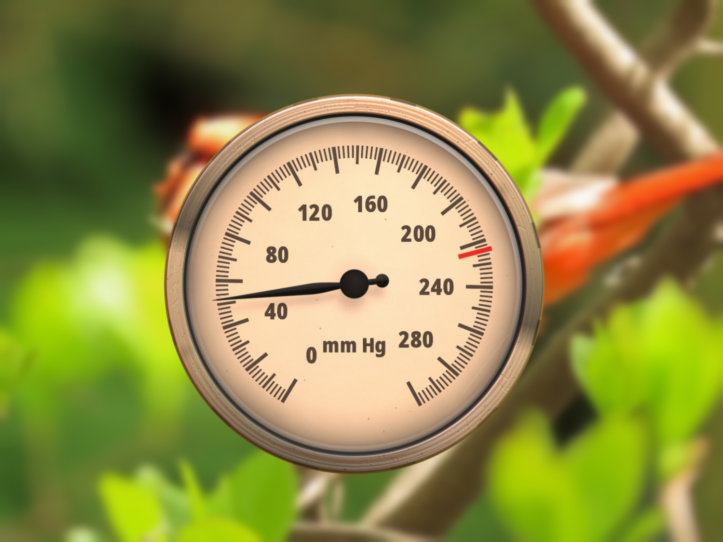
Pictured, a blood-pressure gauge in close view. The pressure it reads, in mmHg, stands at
52 mmHg
